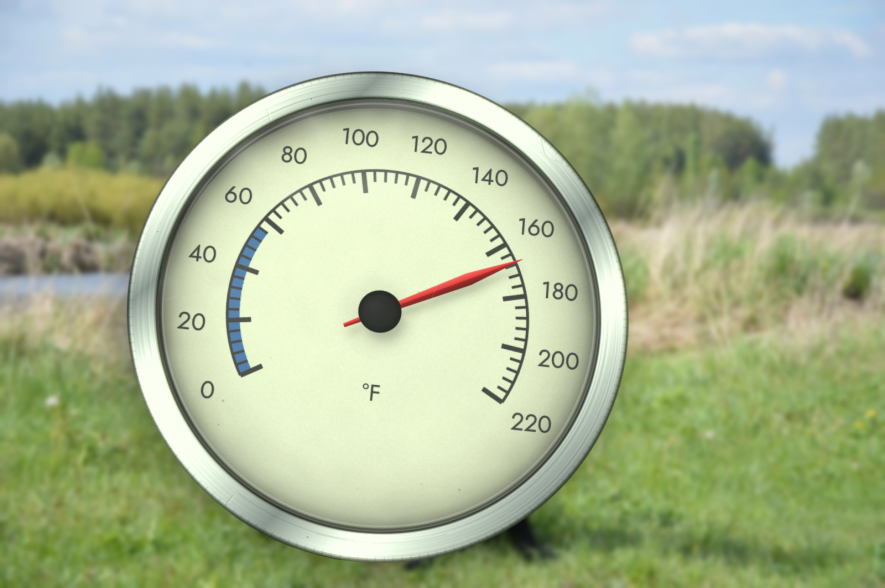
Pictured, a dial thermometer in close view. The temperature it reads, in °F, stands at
168 °F
